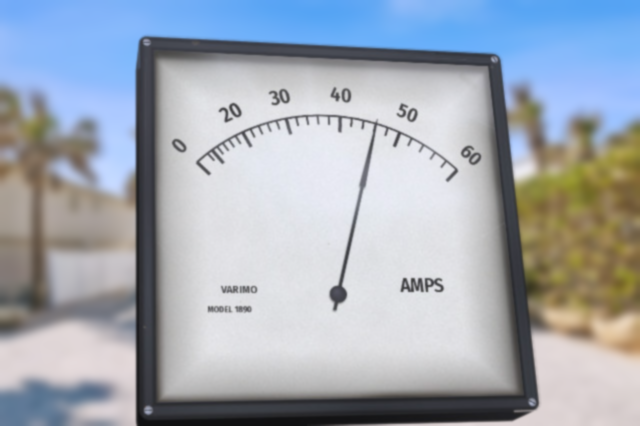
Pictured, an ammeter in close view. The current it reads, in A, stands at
46 A
